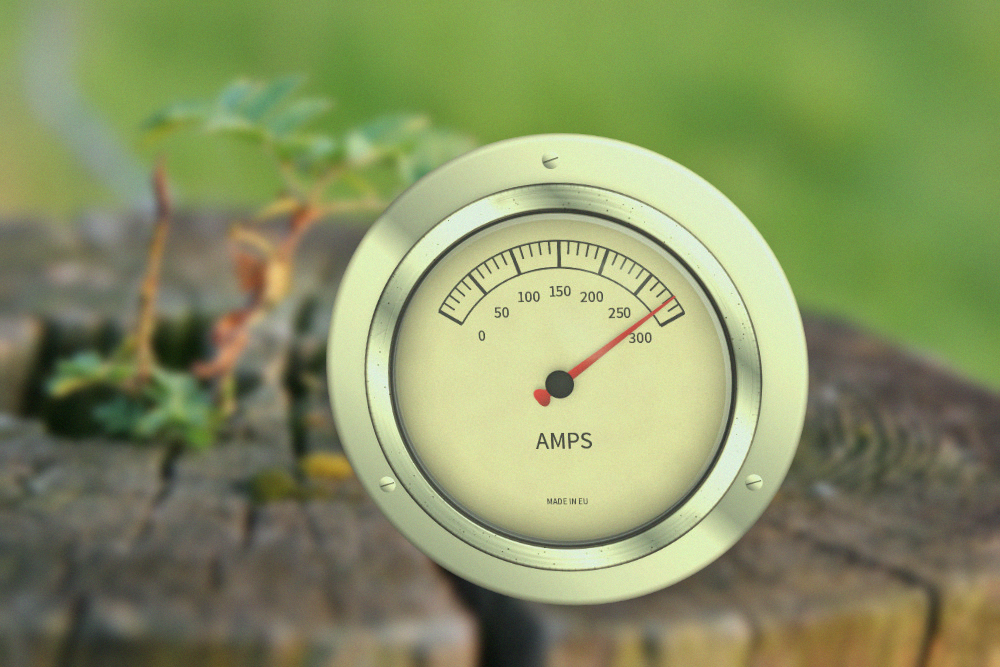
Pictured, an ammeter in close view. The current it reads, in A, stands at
280 A
